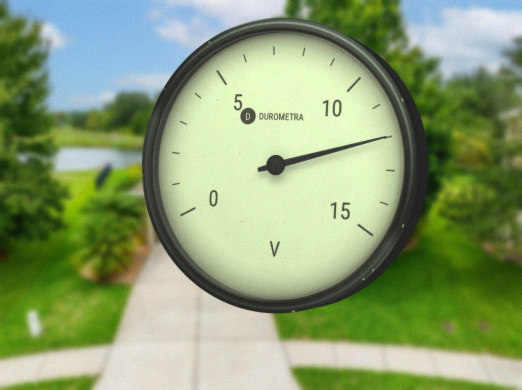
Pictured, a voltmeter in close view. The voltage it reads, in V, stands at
12 V
